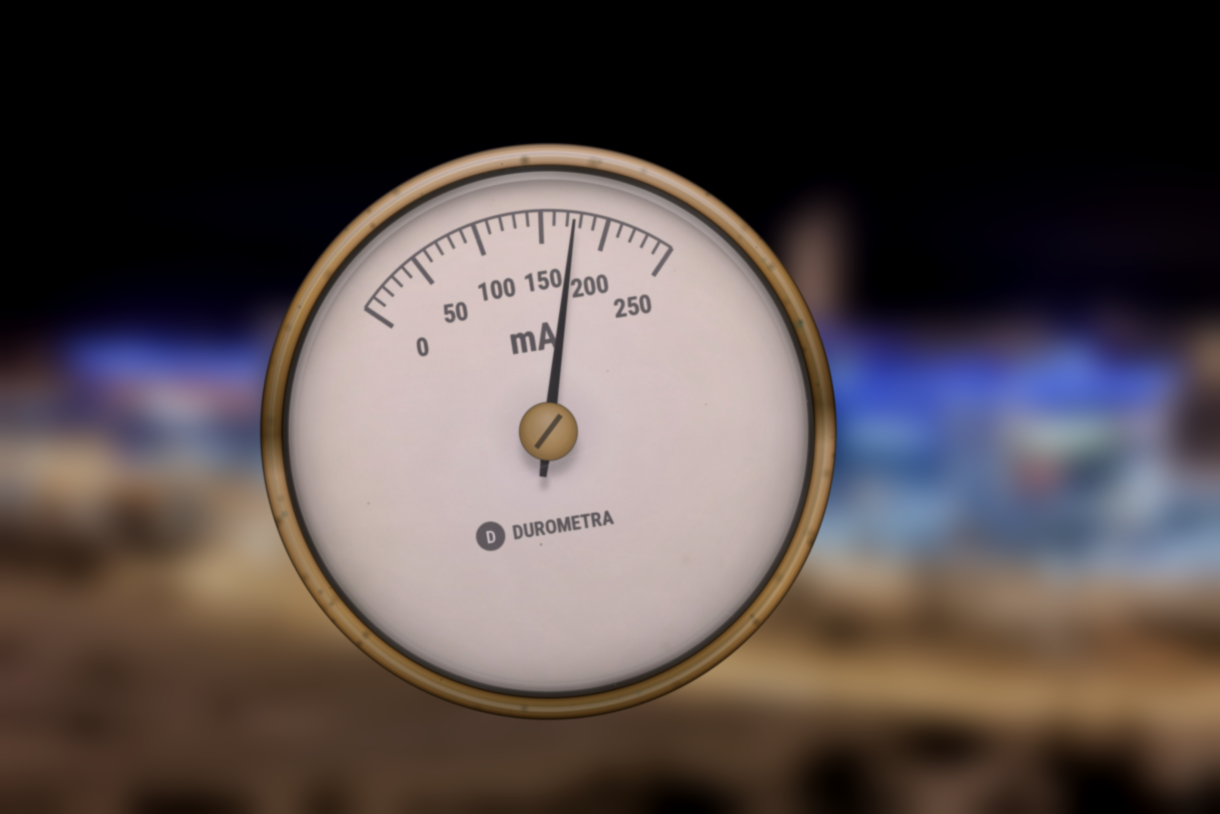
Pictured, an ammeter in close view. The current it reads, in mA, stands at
175 mA
